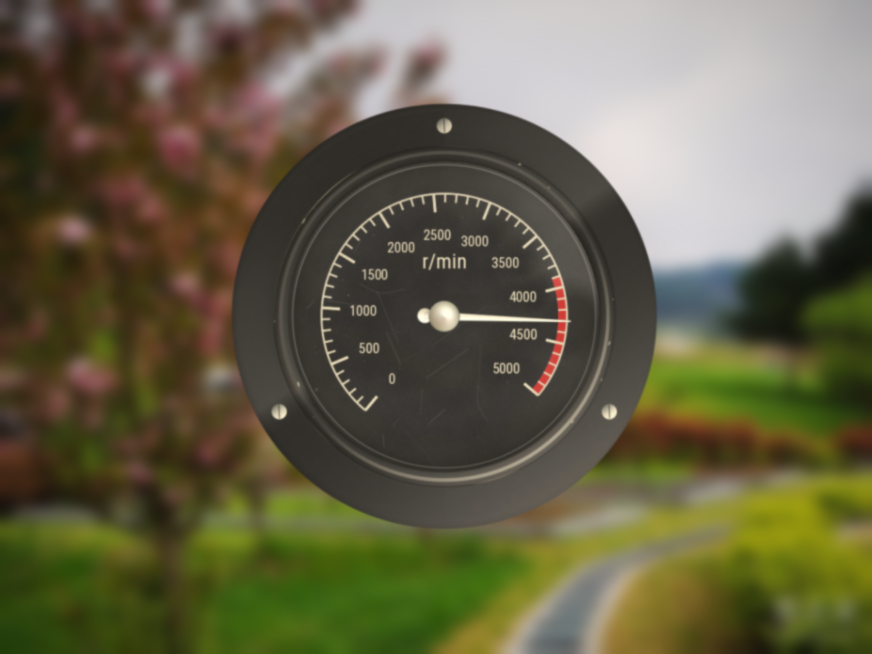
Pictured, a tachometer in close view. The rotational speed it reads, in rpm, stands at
4300 rpm
